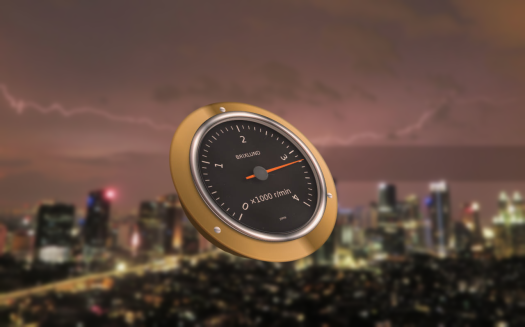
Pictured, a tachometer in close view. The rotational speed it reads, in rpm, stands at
3200 rpm
